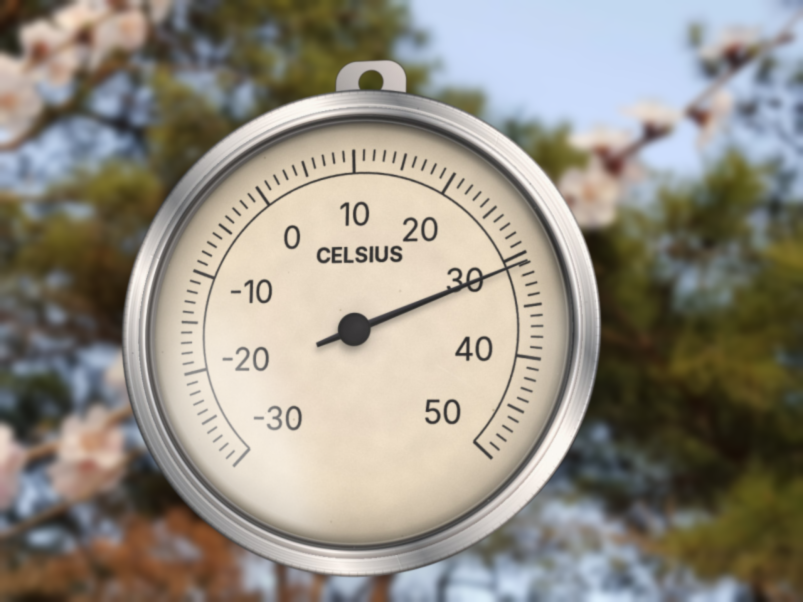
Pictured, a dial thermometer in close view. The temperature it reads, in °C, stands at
31 °C
